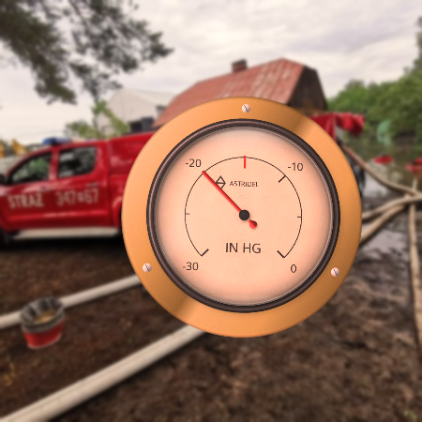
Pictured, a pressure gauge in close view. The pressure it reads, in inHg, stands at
-20 inHg
